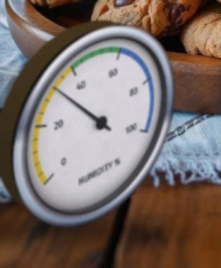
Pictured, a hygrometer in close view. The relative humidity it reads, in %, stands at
32 %
